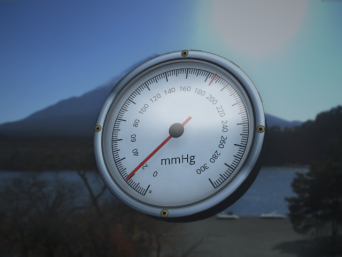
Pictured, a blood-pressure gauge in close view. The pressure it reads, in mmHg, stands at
20 mmHg
